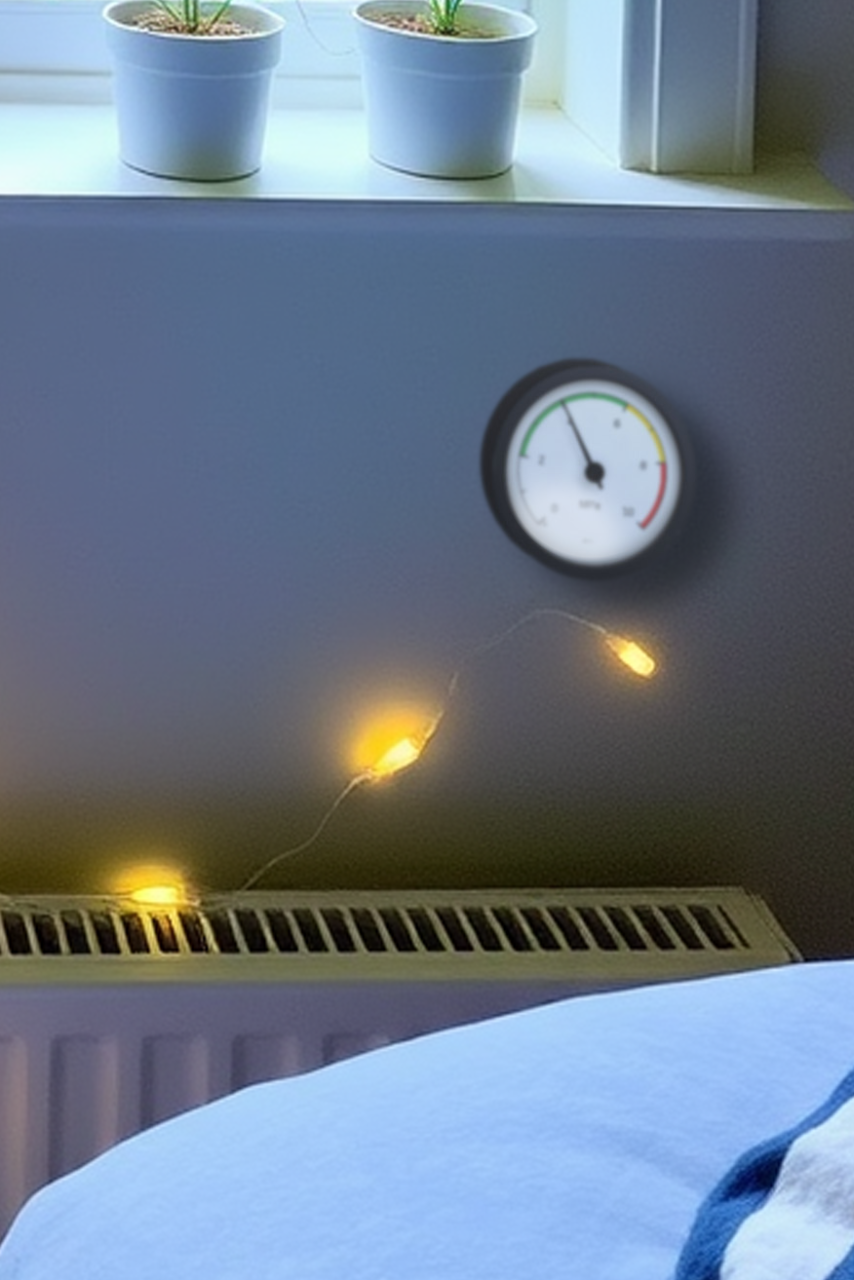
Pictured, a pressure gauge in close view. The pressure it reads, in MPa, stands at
4 MPa
